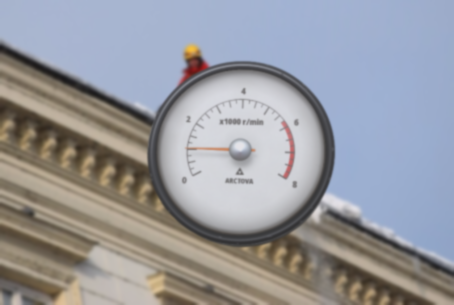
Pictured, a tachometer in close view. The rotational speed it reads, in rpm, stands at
1000 rpm
